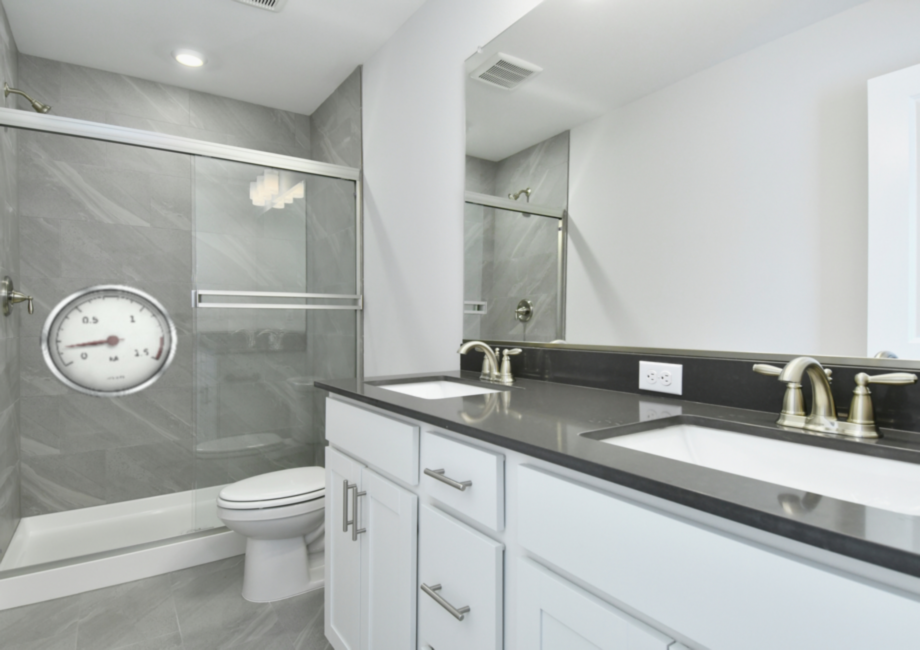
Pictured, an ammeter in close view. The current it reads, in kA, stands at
0.15 kA
